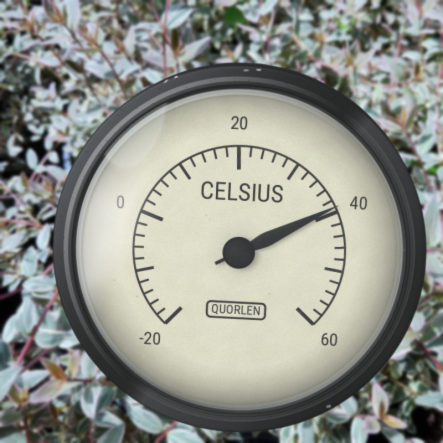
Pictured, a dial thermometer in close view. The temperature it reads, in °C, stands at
39 °C
